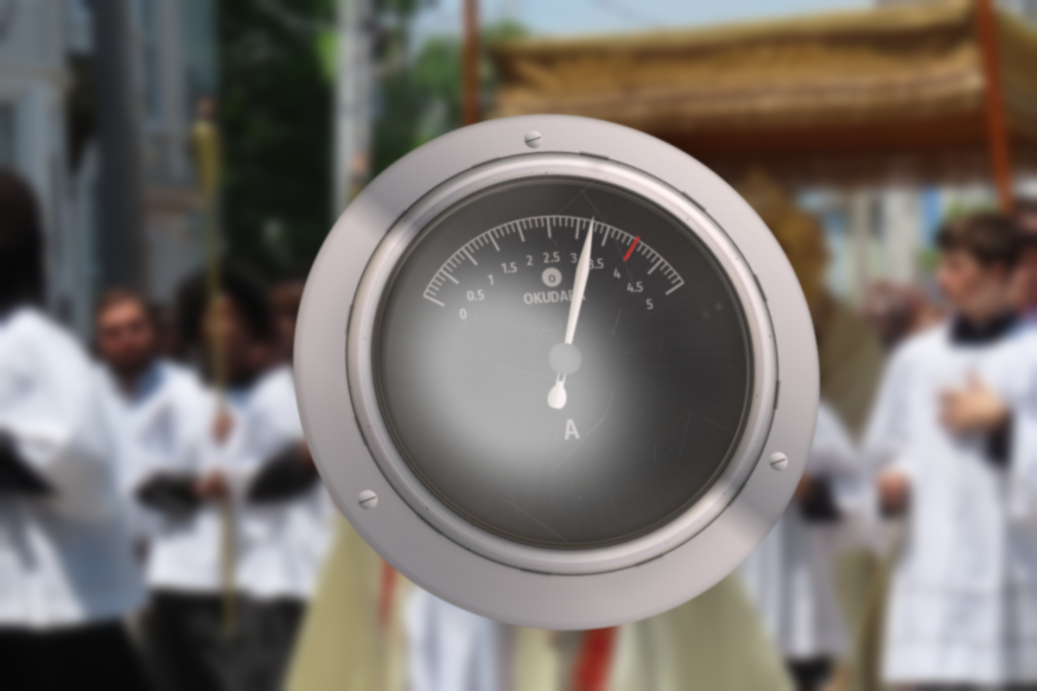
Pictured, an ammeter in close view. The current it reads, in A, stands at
3.2 A
